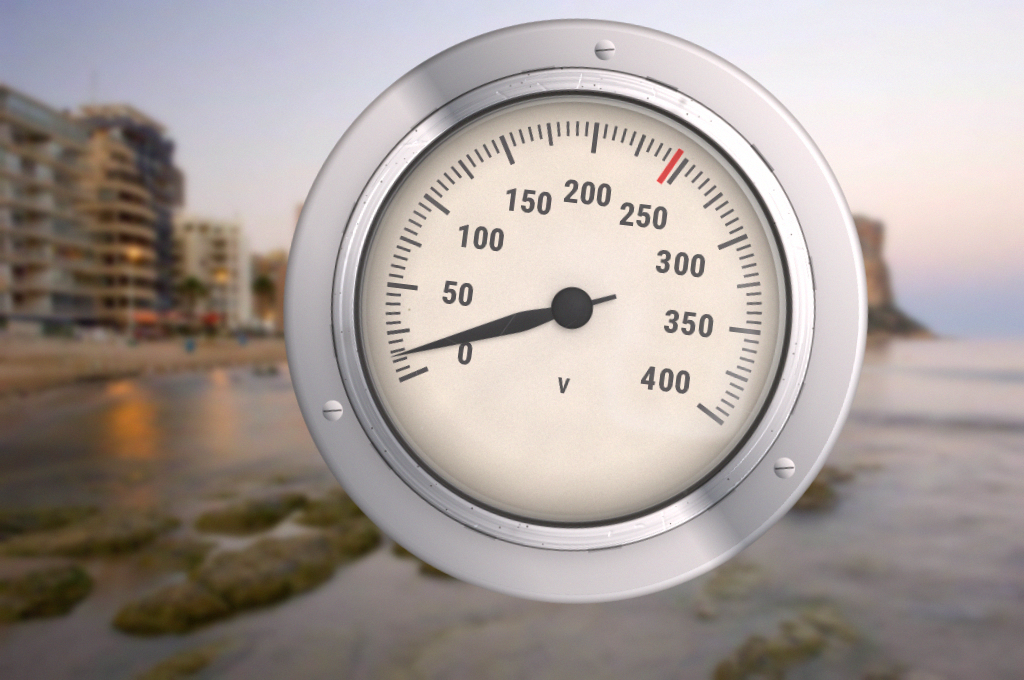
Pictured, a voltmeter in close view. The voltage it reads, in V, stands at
12.5 V
